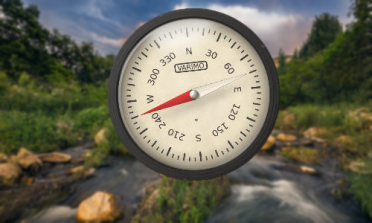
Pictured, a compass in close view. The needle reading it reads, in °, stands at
255 °
